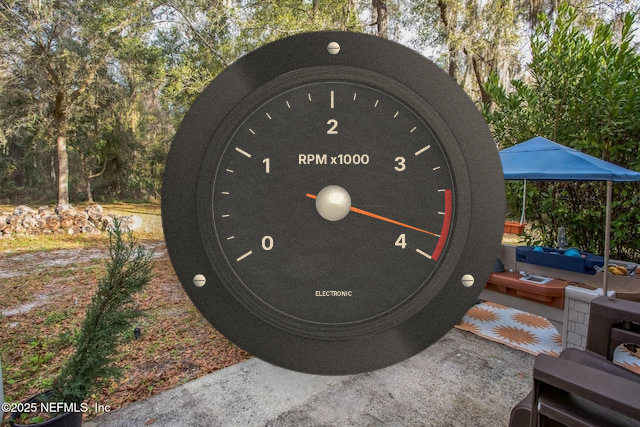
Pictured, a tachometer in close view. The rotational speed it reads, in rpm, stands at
3800 rpm
